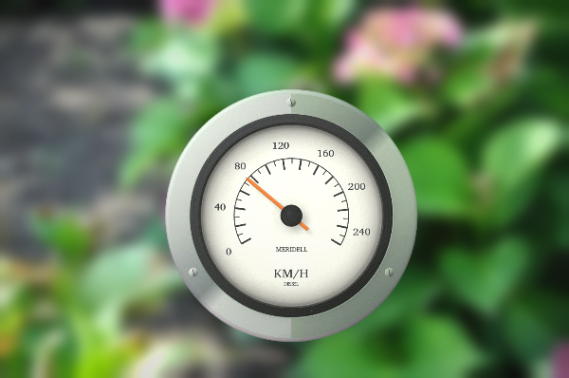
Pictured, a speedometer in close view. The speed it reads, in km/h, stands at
75 km/h
